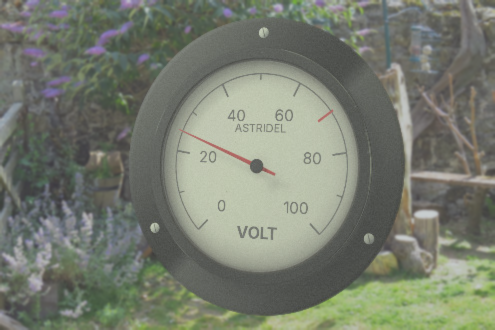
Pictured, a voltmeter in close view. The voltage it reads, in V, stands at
25 V
